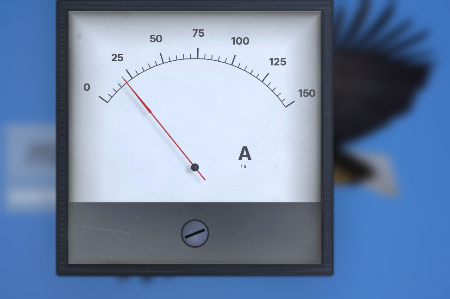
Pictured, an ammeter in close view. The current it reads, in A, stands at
20 A
